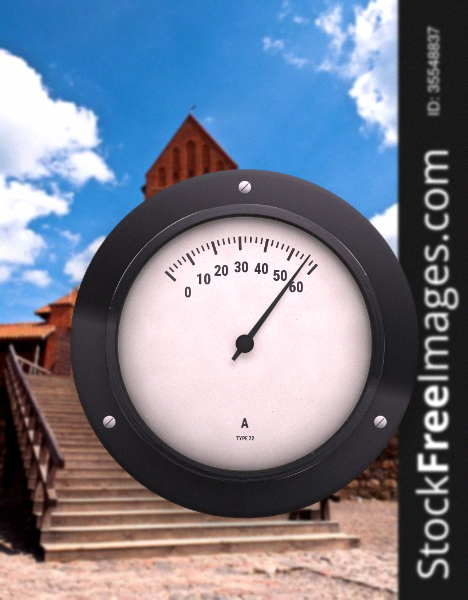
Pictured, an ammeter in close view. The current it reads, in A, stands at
56 A
